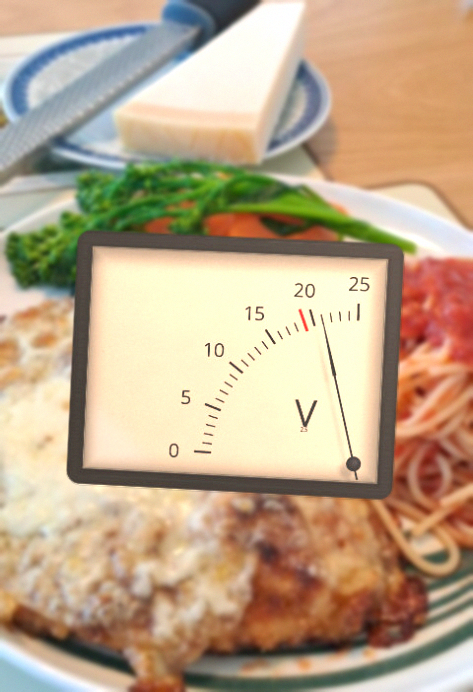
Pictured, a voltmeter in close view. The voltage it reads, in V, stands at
21 V
